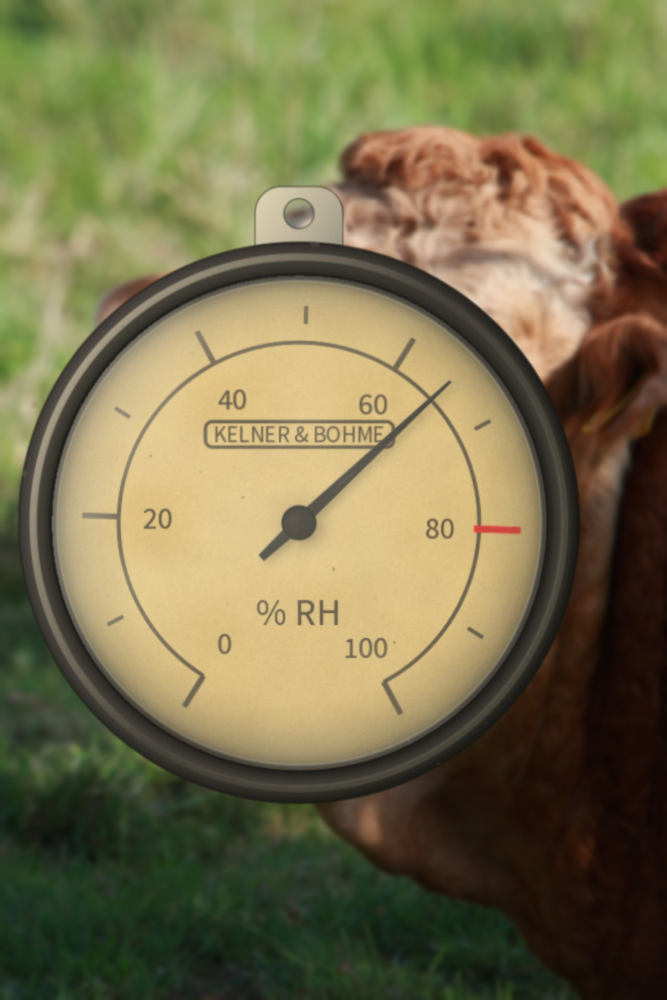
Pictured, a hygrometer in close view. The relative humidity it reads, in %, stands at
65 %
